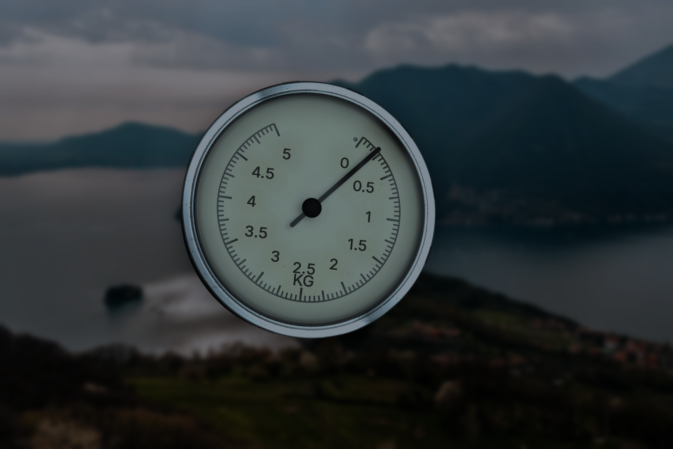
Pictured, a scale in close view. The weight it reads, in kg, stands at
0.2 kg
